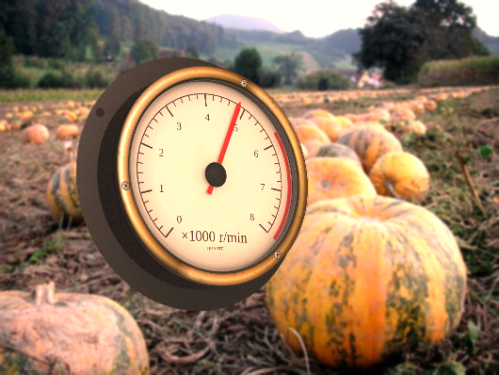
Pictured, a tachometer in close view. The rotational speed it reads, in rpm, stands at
4800 rpm
